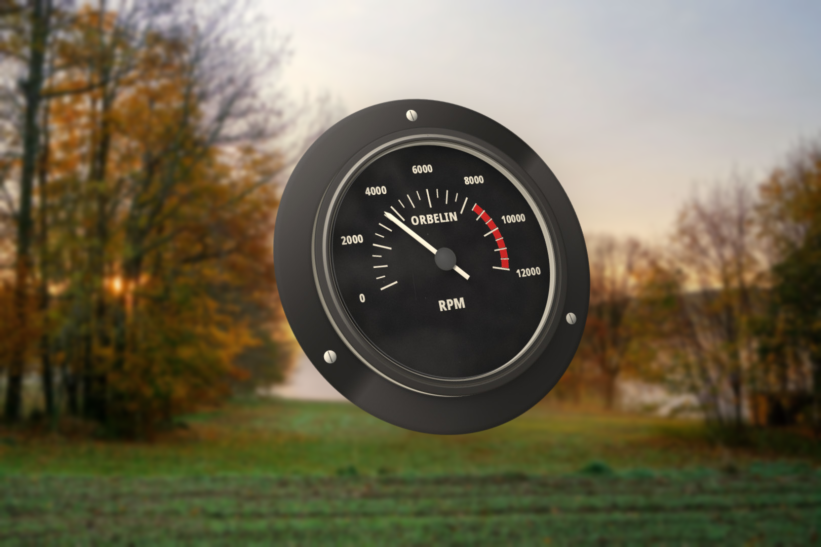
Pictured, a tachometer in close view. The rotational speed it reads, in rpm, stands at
3500 rpm
